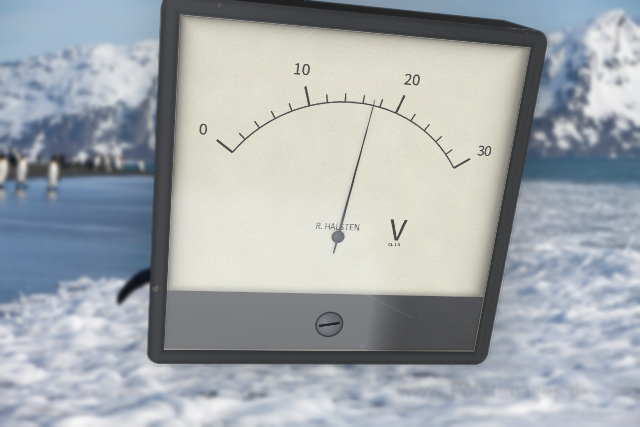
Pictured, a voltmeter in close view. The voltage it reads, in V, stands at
17 V
